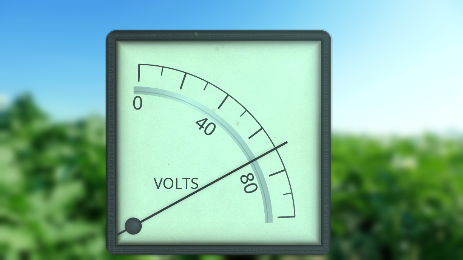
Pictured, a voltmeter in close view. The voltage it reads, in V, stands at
70 V
